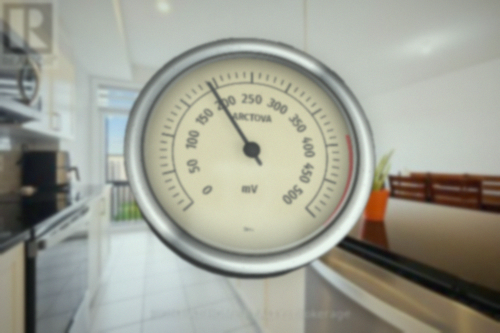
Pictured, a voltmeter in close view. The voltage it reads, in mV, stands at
190 mV
